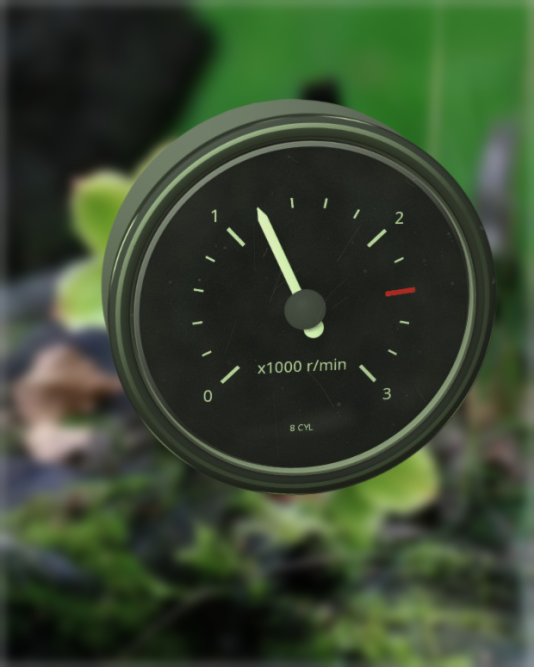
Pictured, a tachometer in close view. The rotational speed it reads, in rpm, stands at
1200 rpm
